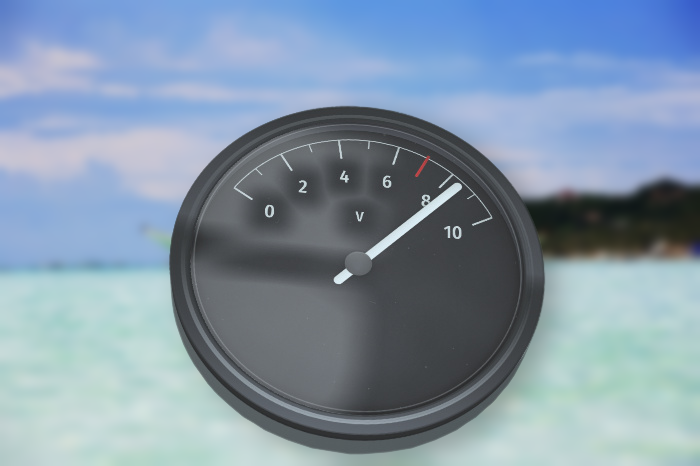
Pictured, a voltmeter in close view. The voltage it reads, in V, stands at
8.5 V
